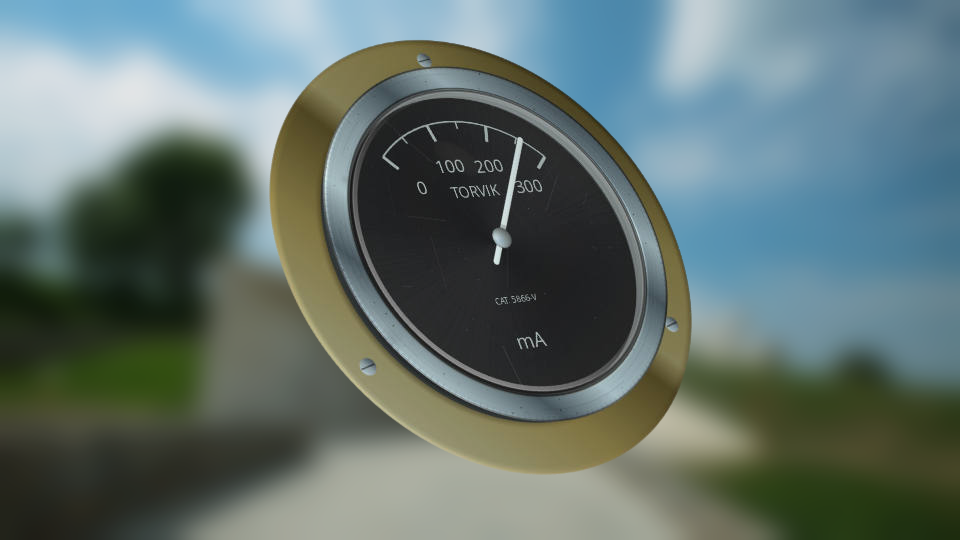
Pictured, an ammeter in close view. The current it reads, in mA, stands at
250 mA
